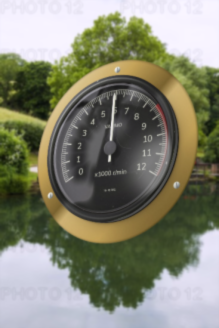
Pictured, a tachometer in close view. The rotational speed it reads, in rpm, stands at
6000 rpm
